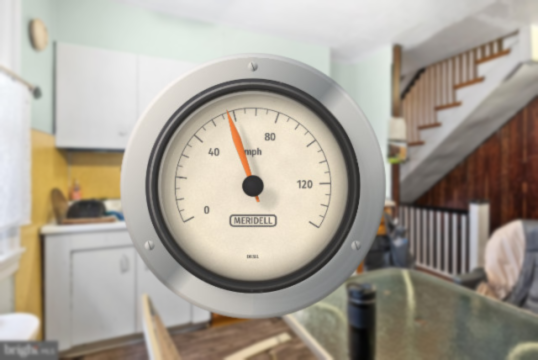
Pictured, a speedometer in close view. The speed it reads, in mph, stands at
57.5 mph
